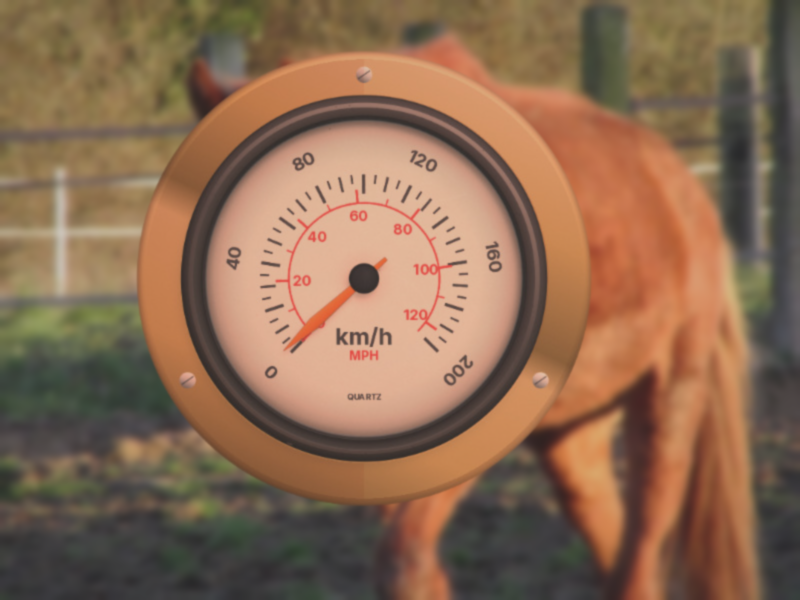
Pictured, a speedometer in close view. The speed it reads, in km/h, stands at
2.5 km/h
